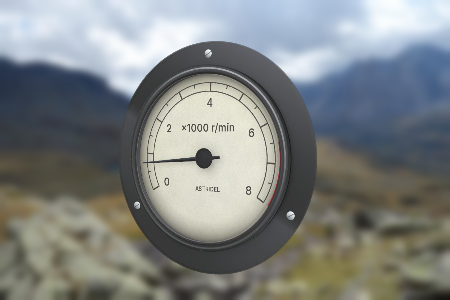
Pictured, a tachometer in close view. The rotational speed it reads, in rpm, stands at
750 rpm
